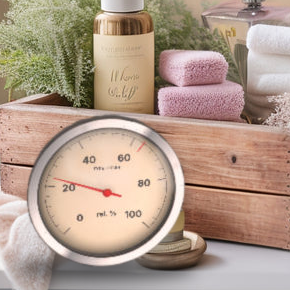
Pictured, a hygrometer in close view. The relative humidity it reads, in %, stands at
24 %
